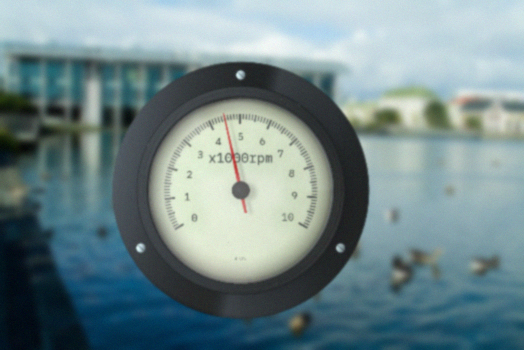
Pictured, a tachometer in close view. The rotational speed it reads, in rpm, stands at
4500 rpm
